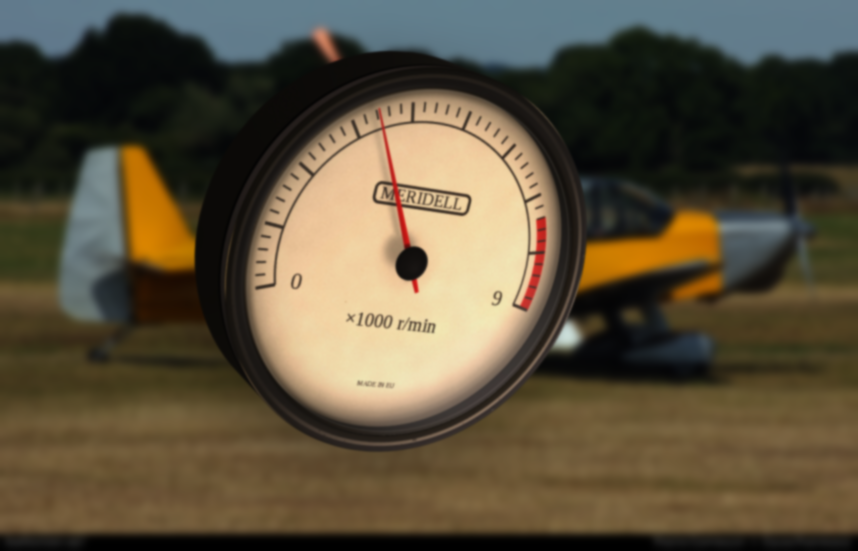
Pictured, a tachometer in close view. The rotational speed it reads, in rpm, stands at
3400 rpm
